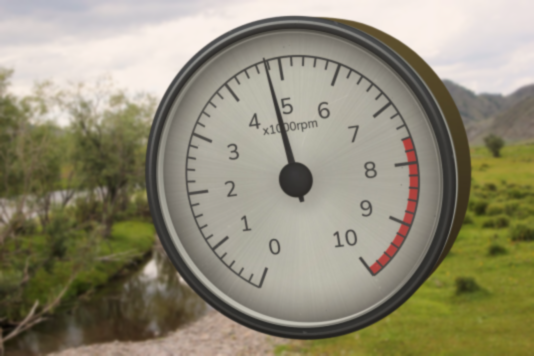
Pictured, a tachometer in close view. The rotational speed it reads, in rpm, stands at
4800 rpm
